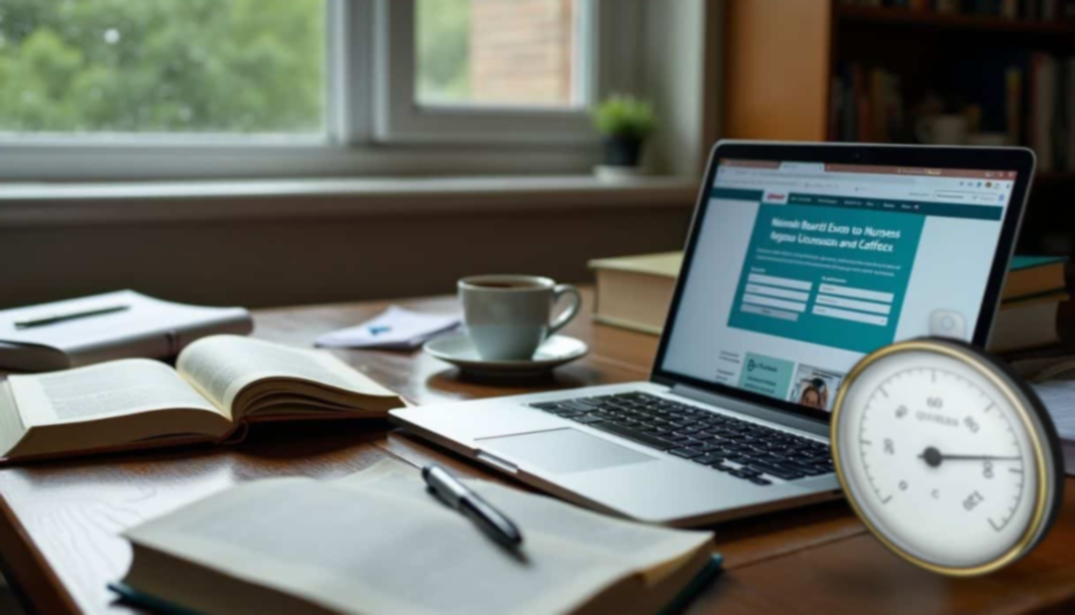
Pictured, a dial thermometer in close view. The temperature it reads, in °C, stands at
96 °C
